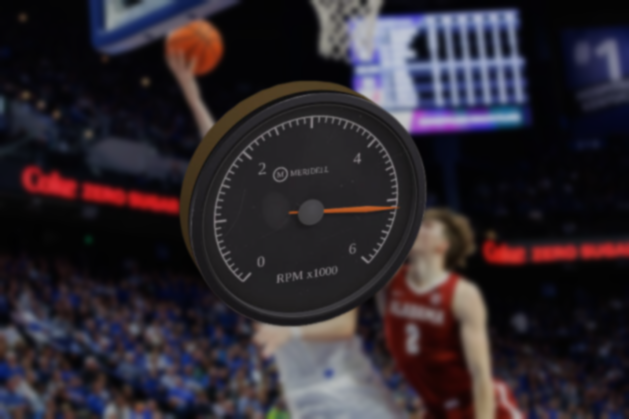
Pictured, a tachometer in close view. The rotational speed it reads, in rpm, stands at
5100 rpm
